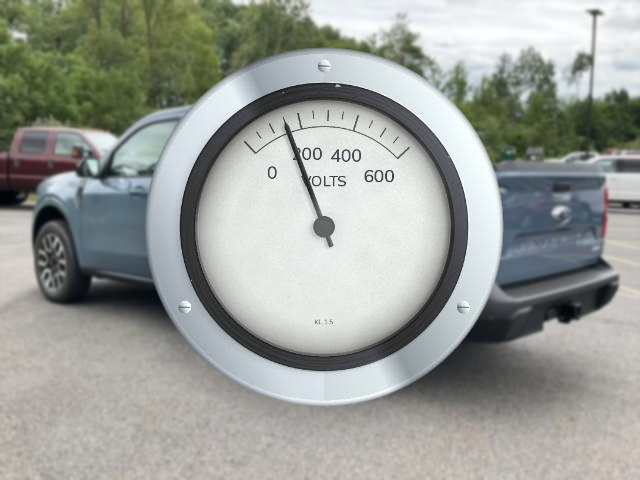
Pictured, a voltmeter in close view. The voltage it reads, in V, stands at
150 V
